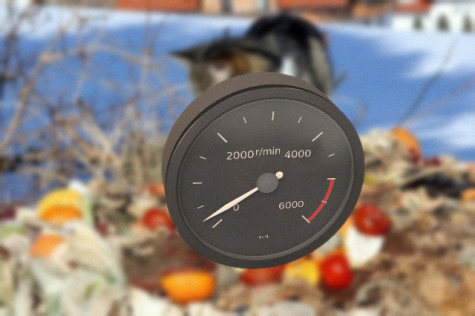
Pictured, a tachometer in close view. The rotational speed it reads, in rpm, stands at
250 rpm
